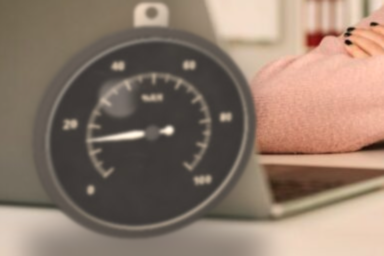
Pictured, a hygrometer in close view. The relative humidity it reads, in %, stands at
15 %
